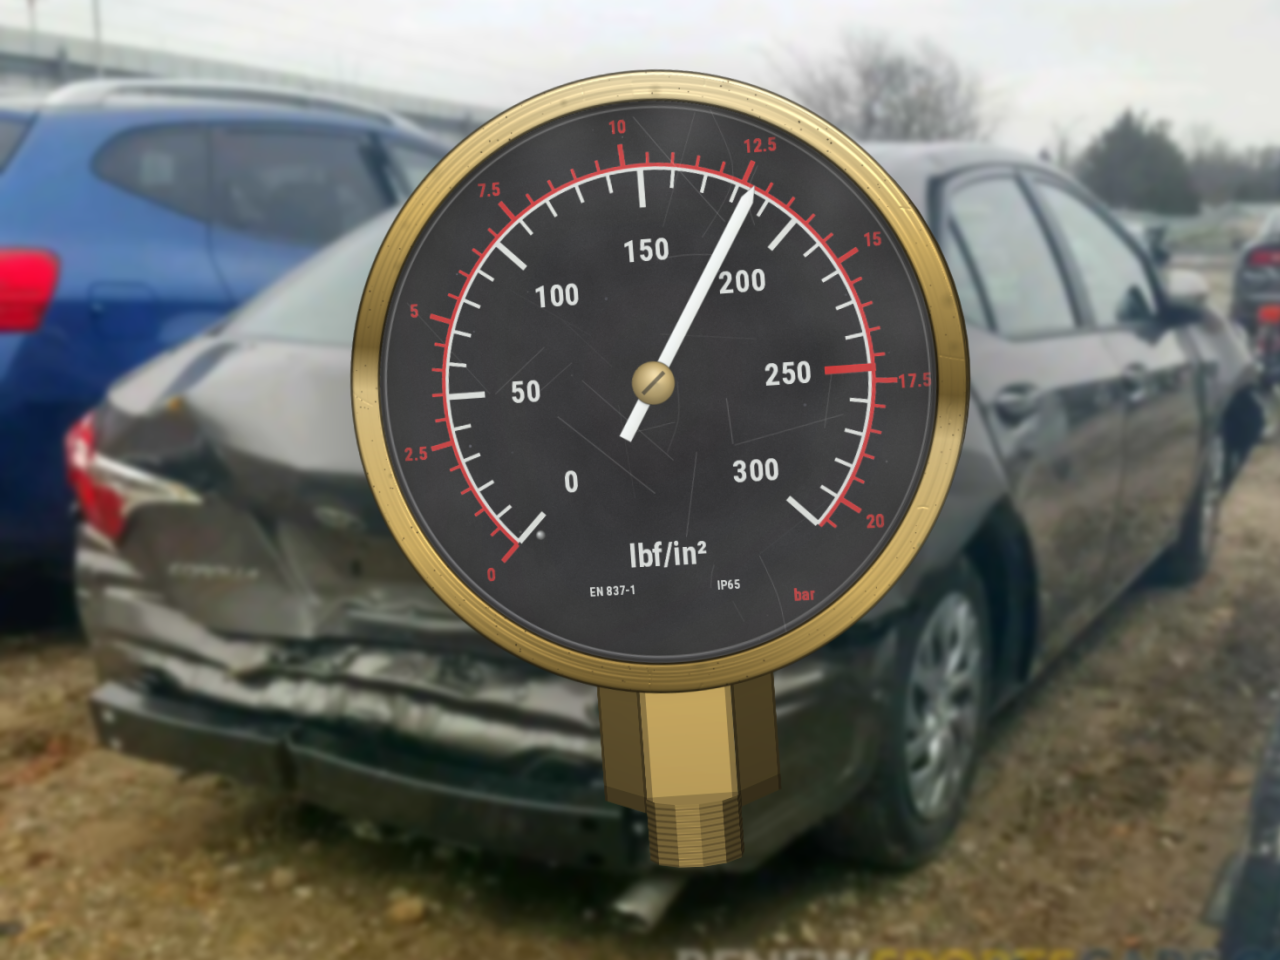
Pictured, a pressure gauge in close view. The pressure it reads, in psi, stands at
185 psi
